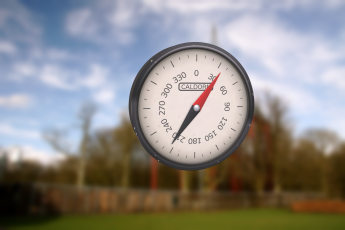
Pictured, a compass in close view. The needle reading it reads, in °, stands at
35 °
